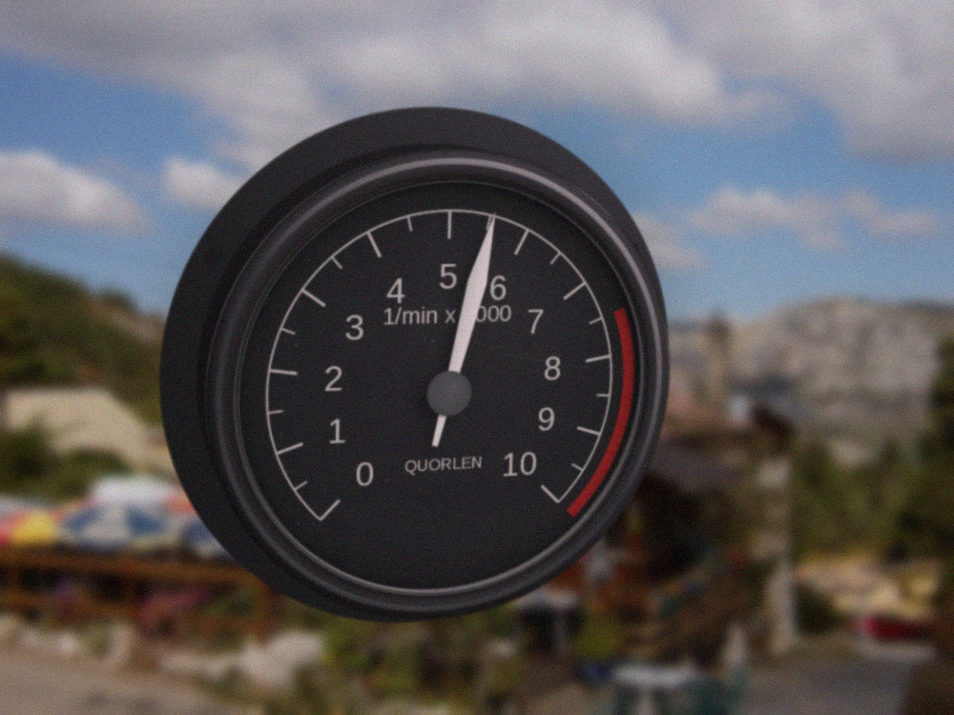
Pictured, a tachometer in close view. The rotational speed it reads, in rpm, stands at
5500 rpm
